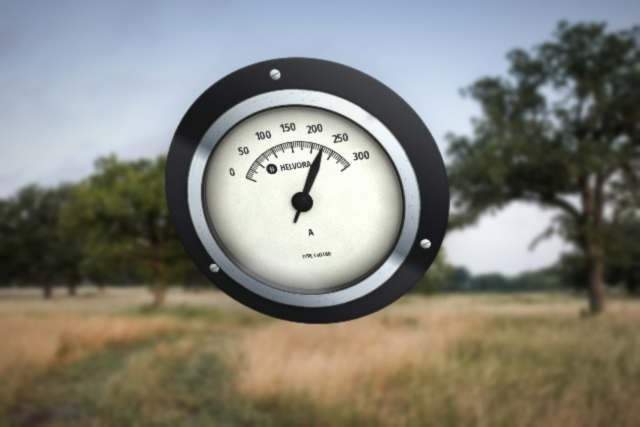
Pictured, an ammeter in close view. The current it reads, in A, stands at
225 A
